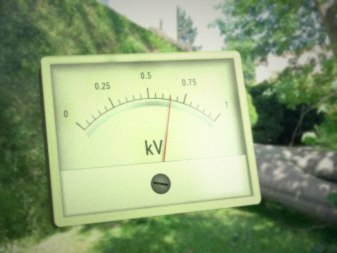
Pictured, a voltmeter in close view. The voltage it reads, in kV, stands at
0.65 kV
